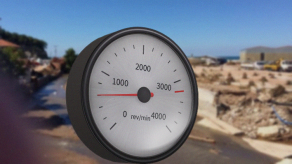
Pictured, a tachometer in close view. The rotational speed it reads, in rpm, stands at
600 rpm
